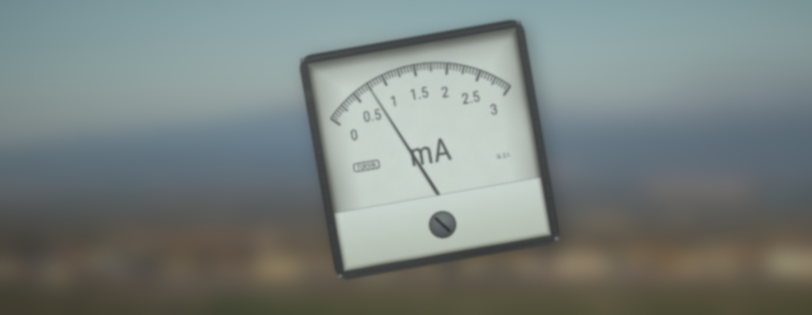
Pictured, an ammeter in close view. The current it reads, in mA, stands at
0.75 mA
